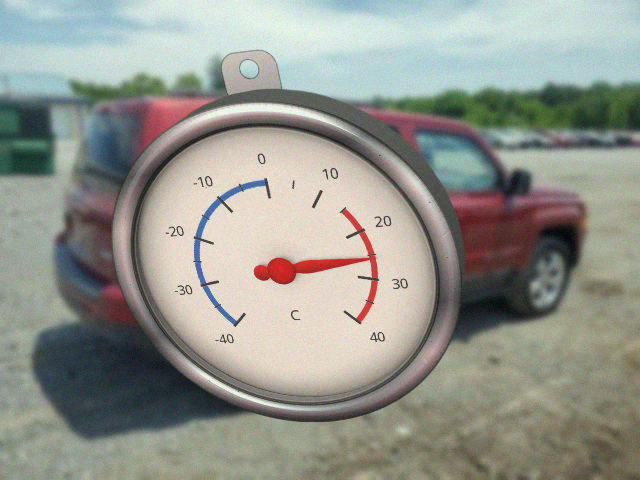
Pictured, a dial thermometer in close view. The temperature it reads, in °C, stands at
25 °C
